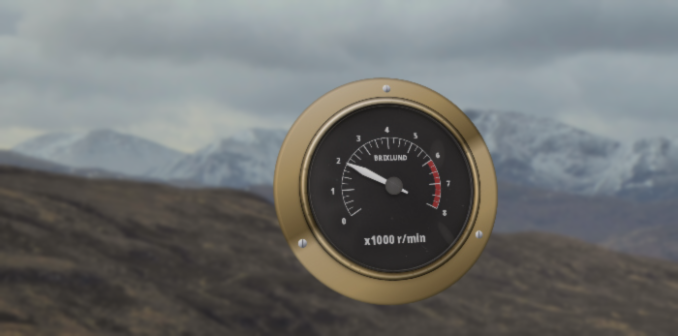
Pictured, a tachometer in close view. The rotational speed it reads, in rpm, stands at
2000 rpm
